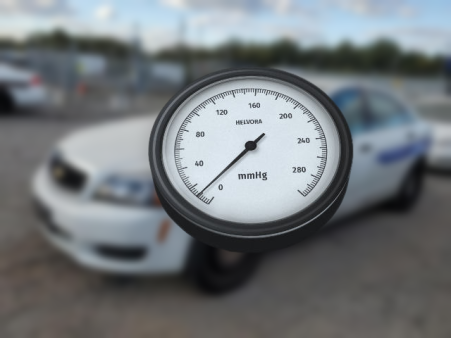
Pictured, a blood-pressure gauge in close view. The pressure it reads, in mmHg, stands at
10 mmHg
